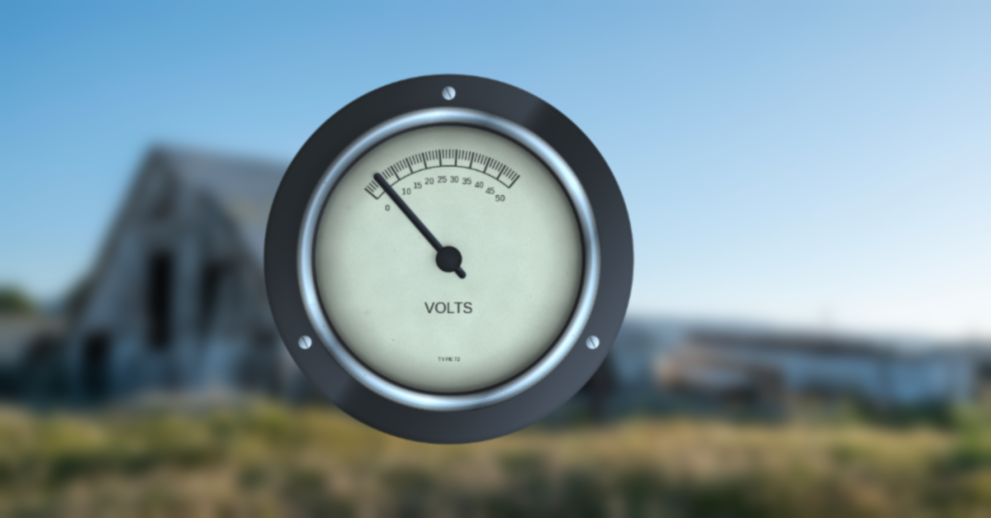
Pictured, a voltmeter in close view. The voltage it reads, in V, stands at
5 V
